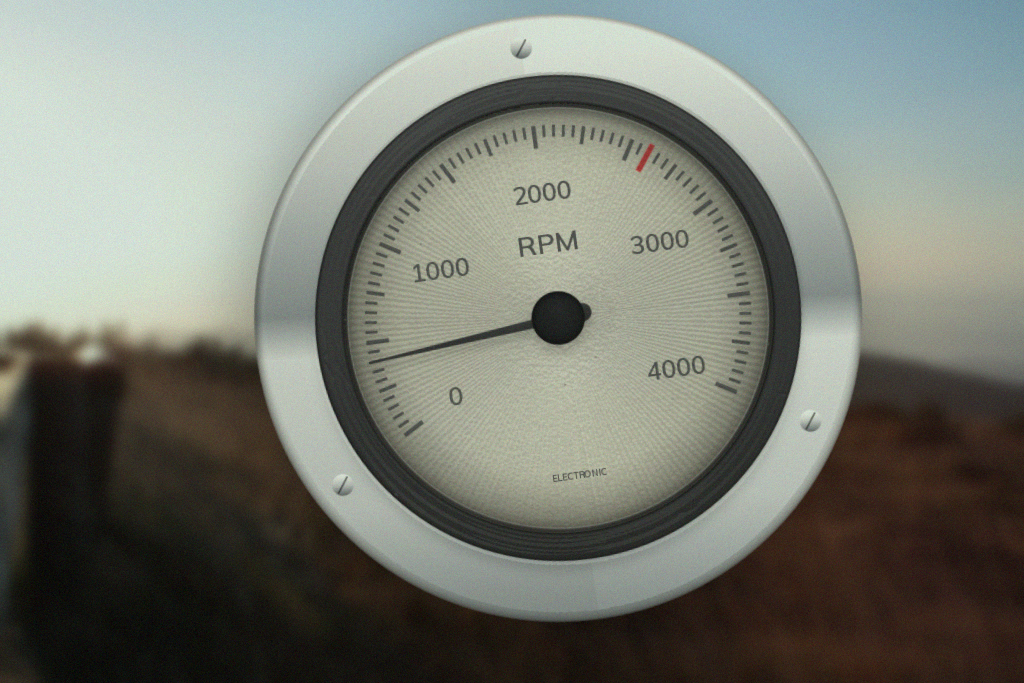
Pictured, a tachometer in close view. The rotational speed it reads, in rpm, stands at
400 rpm
